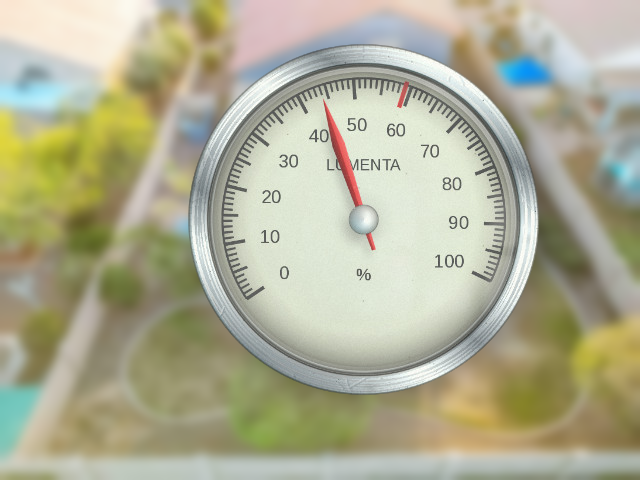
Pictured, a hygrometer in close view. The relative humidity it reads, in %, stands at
44 %
